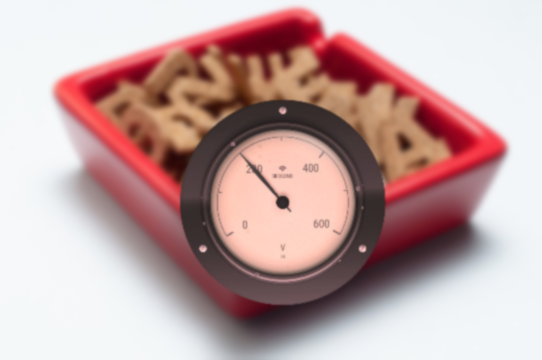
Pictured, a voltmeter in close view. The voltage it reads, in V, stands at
200 V
